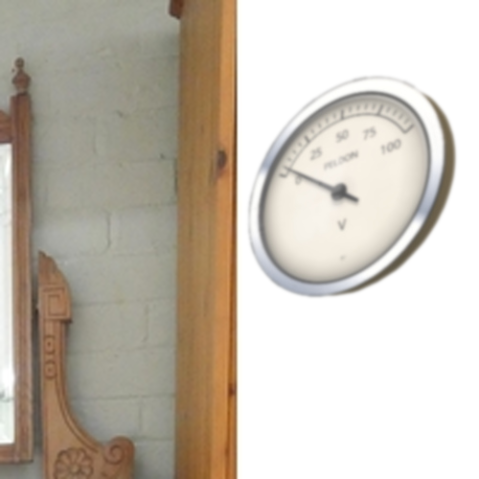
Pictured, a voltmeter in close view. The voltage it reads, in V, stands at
5 V
